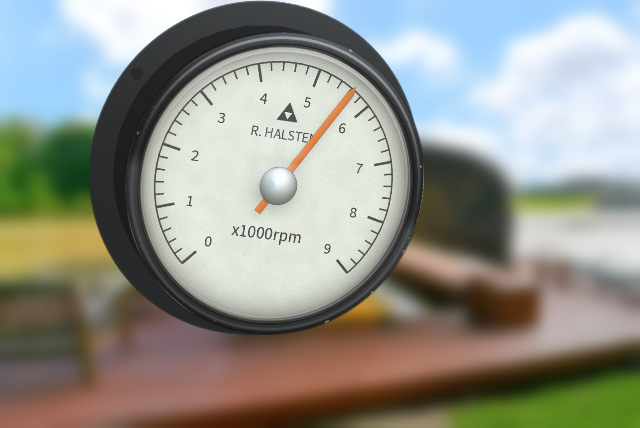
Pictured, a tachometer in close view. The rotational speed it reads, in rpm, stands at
5600 rpm
